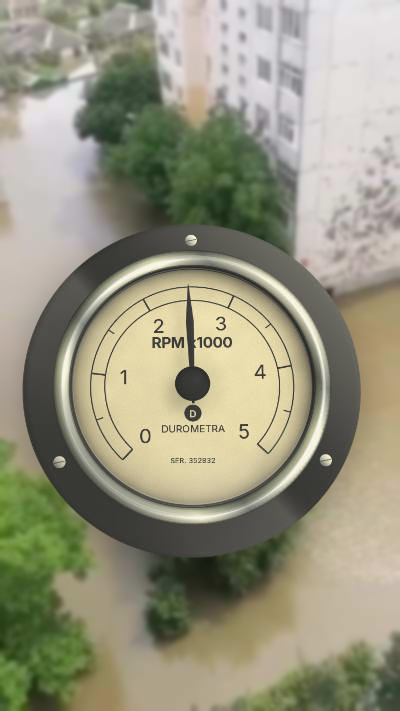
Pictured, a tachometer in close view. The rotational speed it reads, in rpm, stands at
2500 rpm
